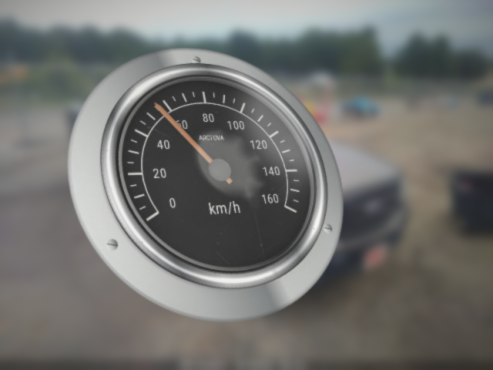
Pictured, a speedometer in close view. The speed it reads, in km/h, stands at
55 km/h
